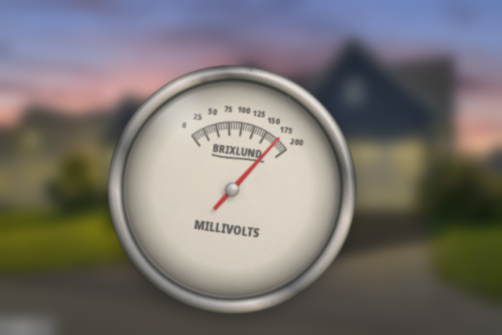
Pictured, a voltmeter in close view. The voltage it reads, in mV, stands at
175 mV
